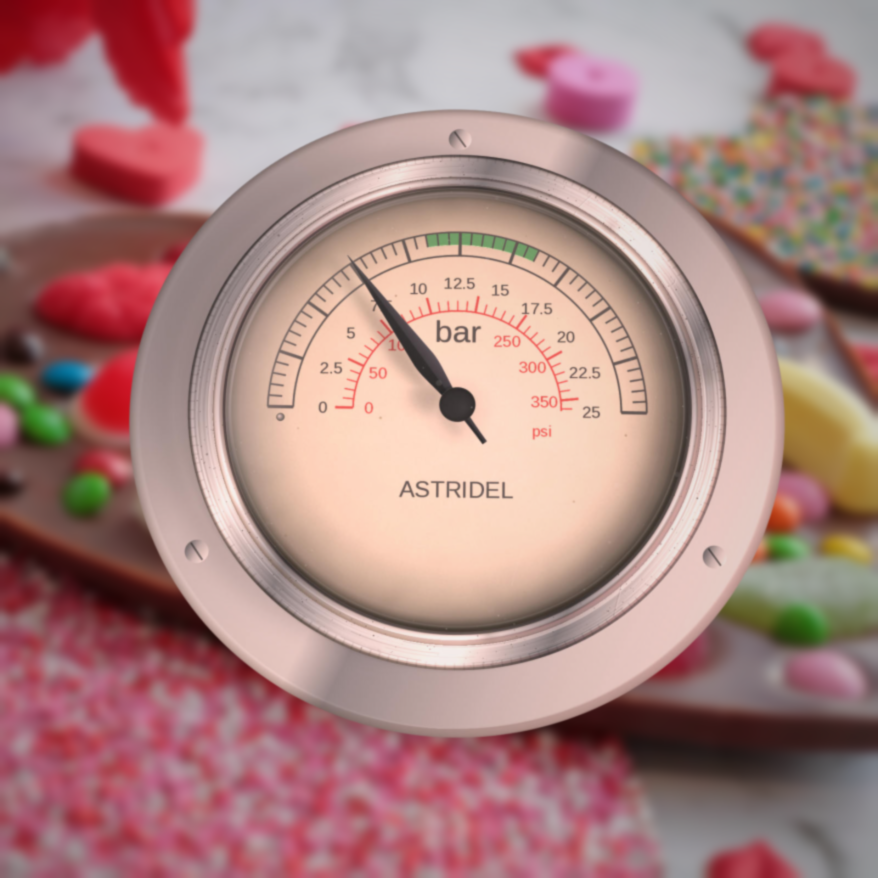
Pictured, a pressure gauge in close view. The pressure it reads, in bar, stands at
7.5 bar
